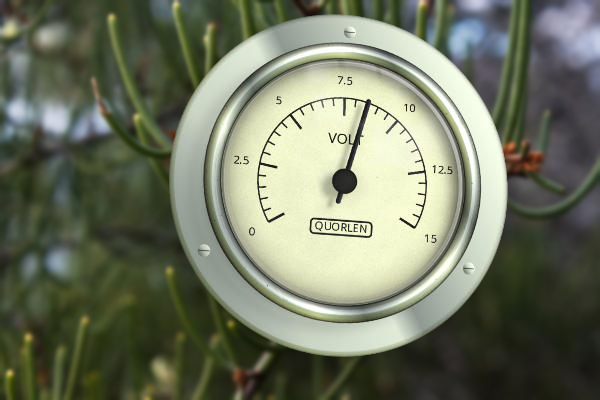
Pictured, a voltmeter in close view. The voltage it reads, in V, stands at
8.5 V
